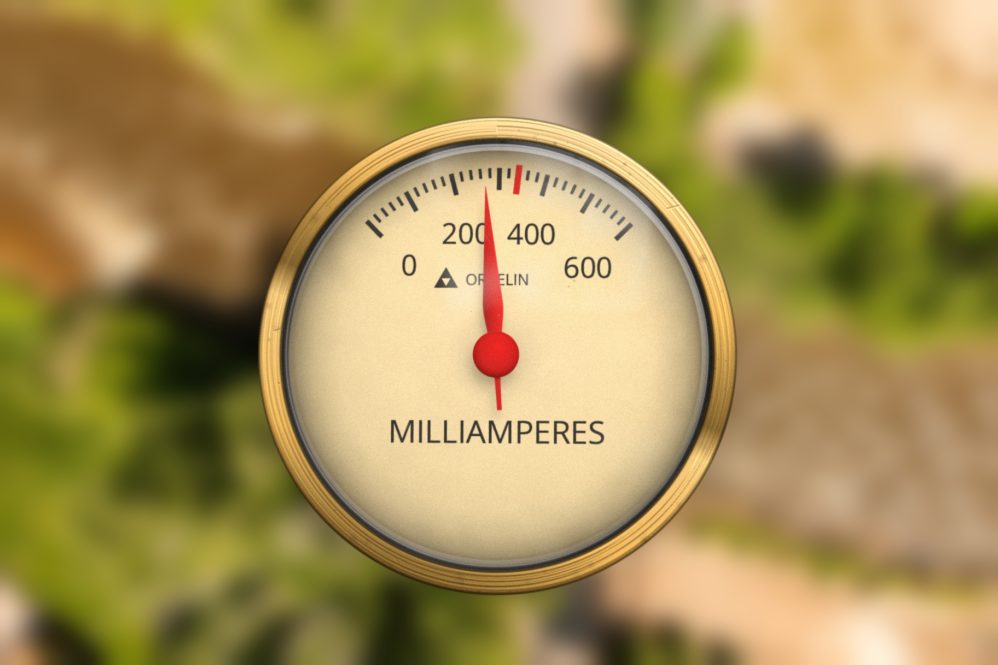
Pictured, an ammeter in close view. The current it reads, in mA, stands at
270 mA
